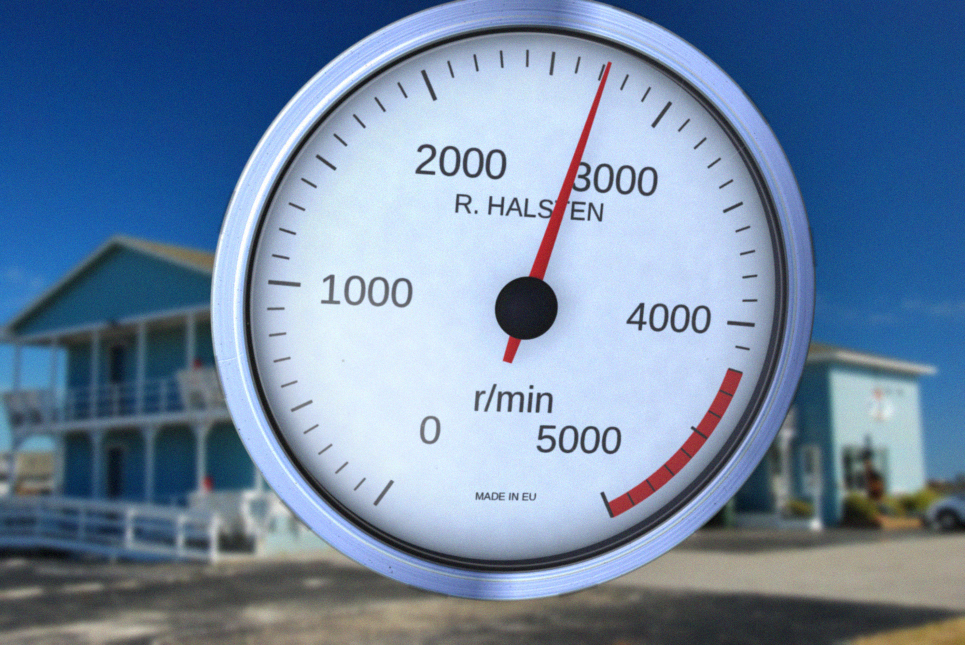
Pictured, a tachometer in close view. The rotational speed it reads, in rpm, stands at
2700 rpm
